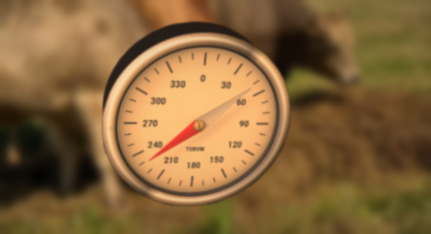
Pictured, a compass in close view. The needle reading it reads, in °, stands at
230 °
